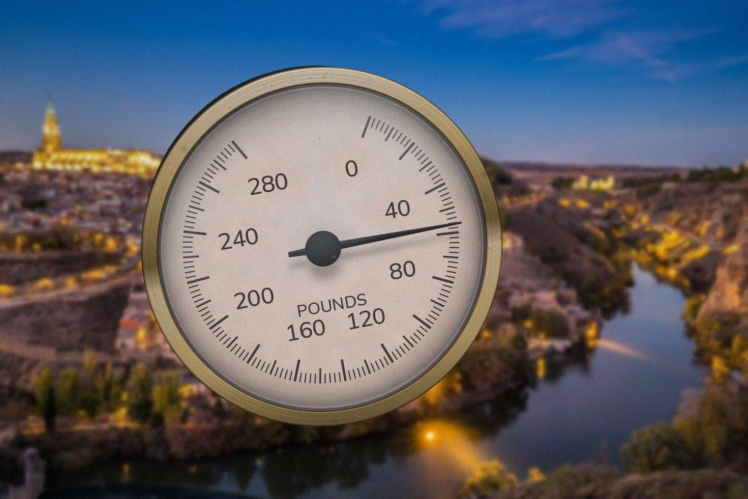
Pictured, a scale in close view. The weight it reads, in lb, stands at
56 lb
